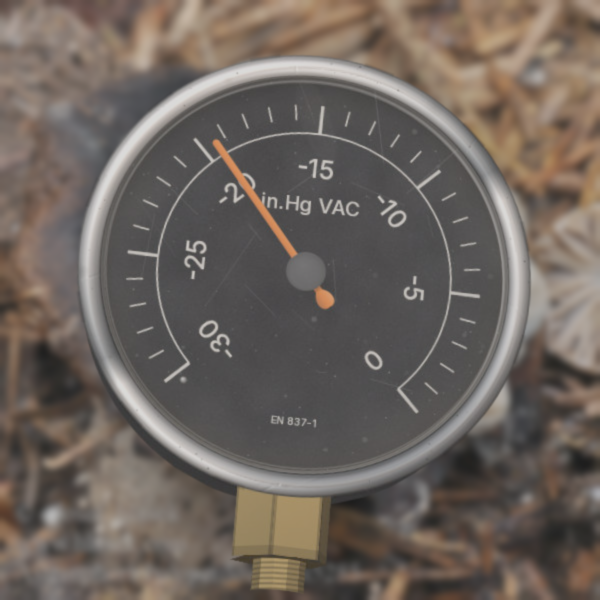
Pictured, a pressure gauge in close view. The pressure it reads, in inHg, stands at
-19.5 inHg
